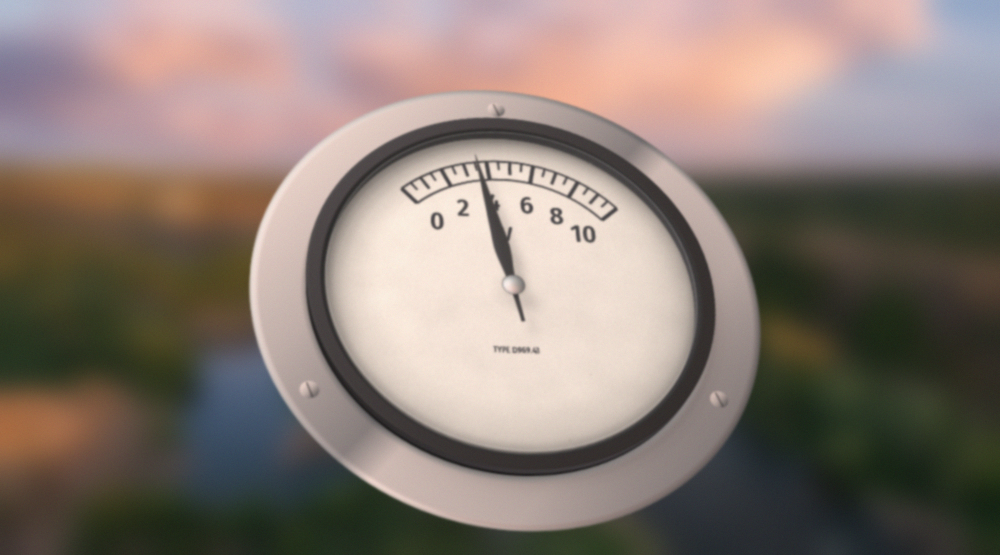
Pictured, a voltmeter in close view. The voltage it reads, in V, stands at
3.5 V
